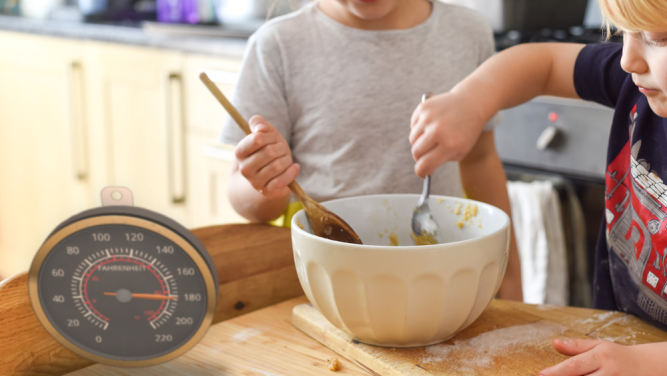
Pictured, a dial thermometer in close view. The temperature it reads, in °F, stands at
180 °F
